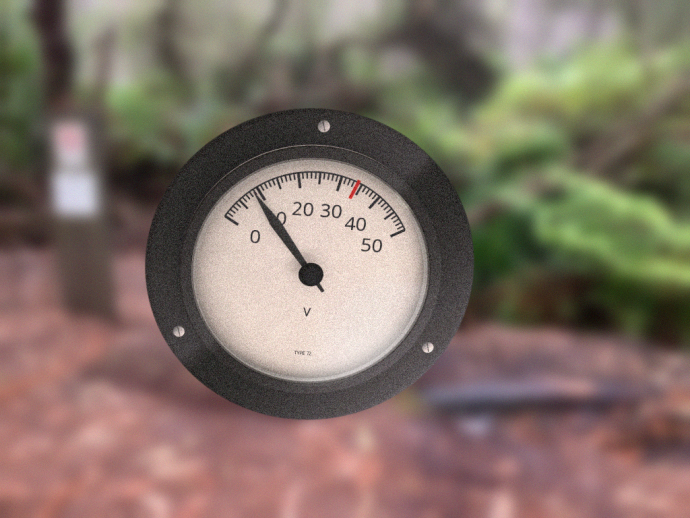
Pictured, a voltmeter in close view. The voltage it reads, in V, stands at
9 V
